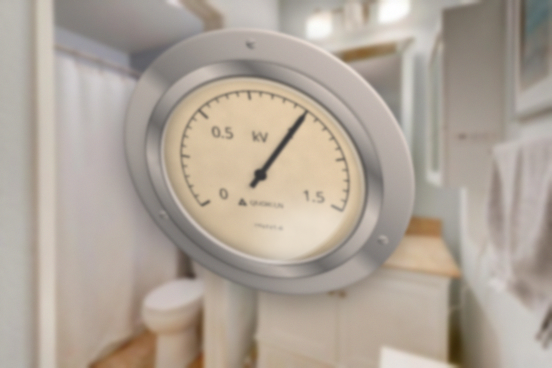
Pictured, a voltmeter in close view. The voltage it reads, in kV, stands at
1 kV
